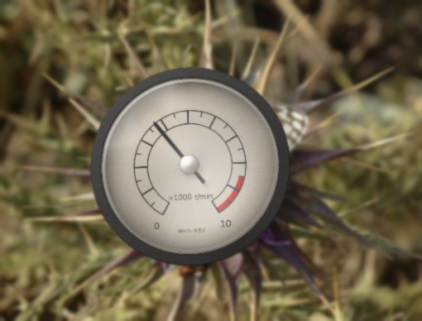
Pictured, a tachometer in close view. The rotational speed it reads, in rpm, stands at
3750 rpm
